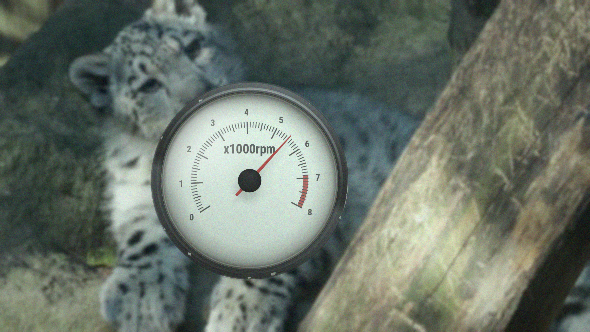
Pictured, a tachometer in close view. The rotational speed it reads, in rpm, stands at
5500 rpm
